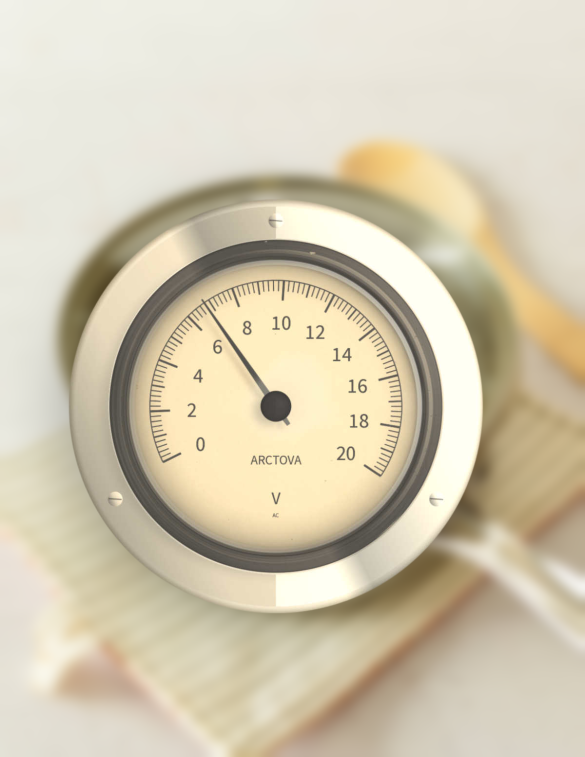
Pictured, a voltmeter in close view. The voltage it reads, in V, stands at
6.8 V
